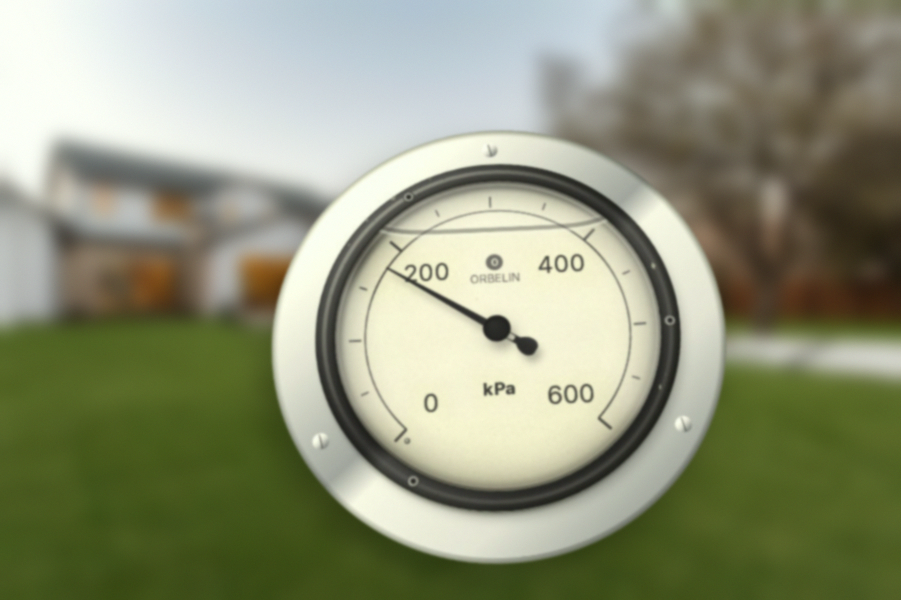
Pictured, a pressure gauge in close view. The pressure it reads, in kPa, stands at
175 kPa
